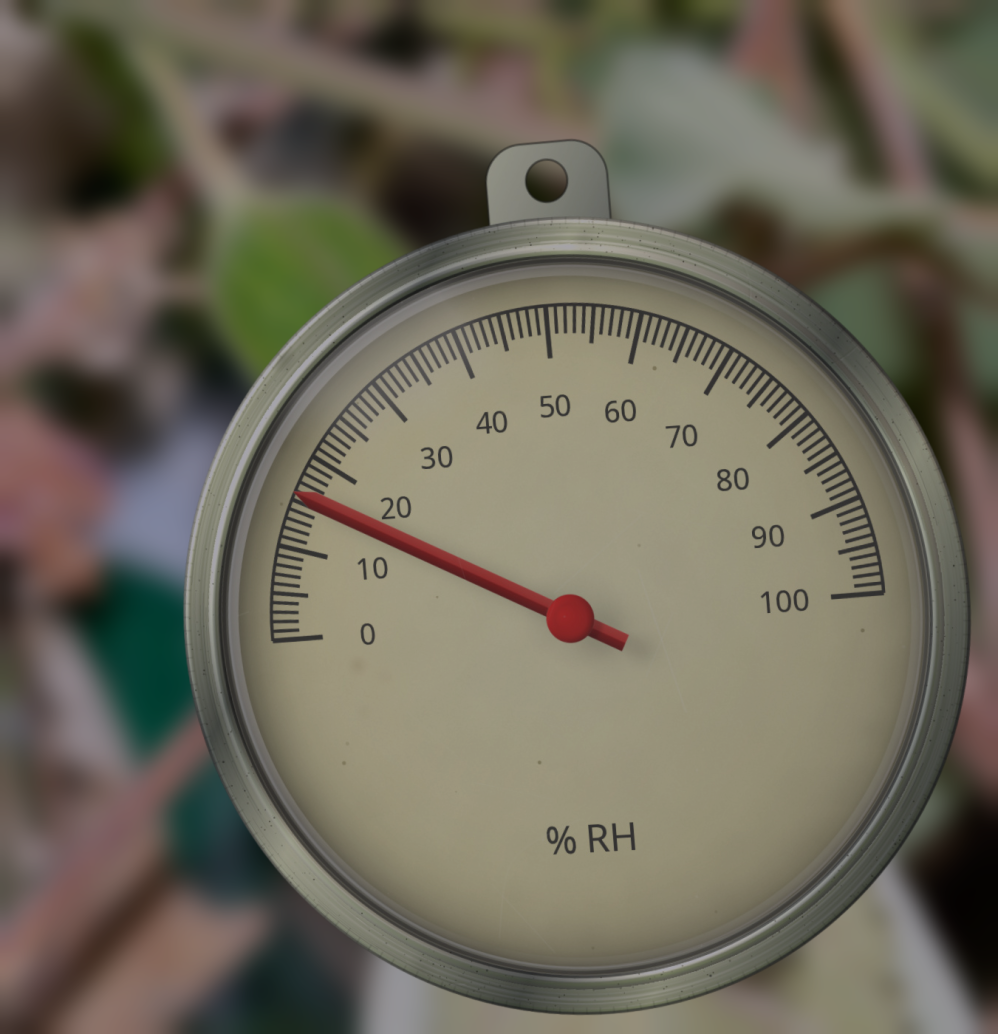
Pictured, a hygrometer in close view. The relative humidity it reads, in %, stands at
16 %
